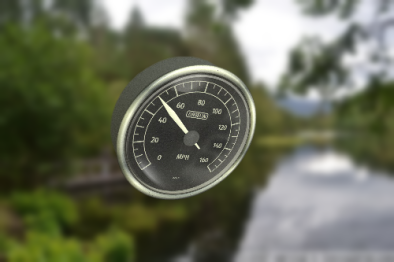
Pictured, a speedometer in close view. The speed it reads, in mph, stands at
50 mph
